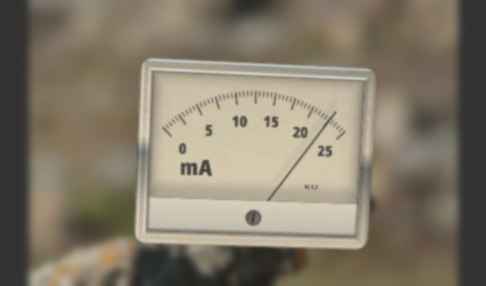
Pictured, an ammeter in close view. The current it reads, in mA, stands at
22.5 mA
